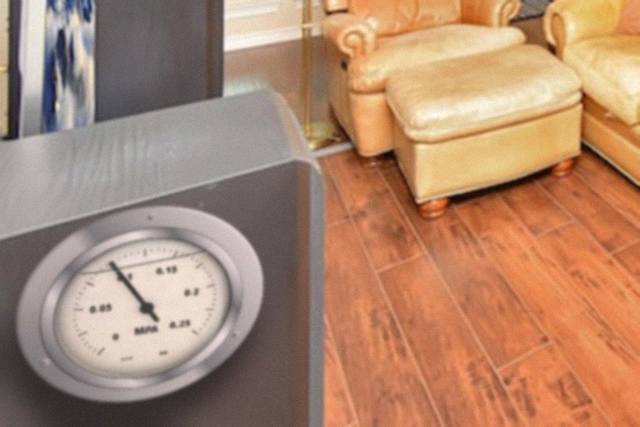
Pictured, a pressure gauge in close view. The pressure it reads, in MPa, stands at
0.1 MPa
